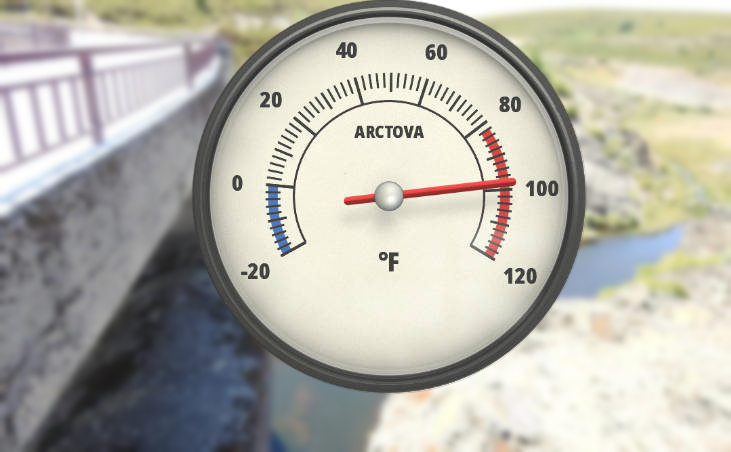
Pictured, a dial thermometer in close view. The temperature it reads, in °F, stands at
98 °F
